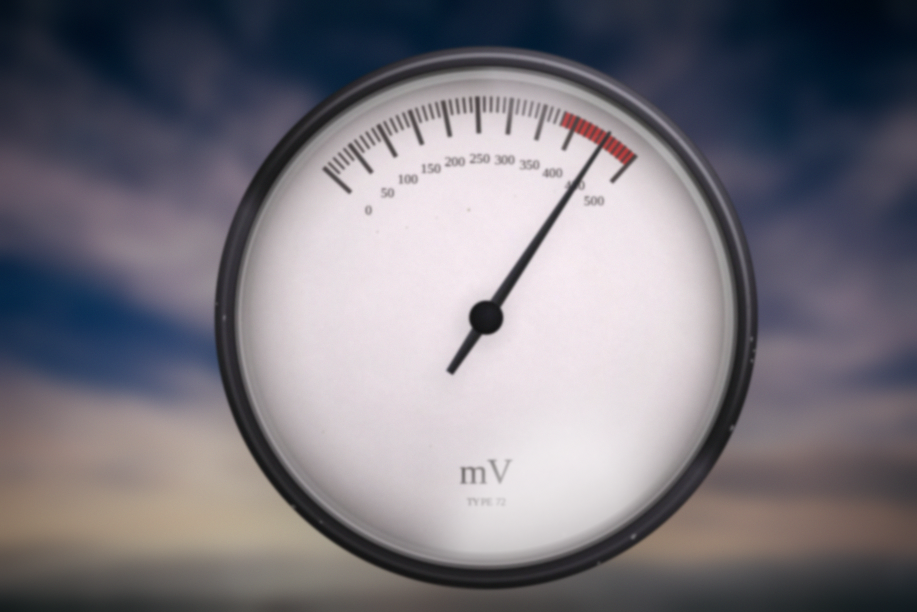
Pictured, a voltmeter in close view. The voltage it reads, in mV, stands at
450 mV
